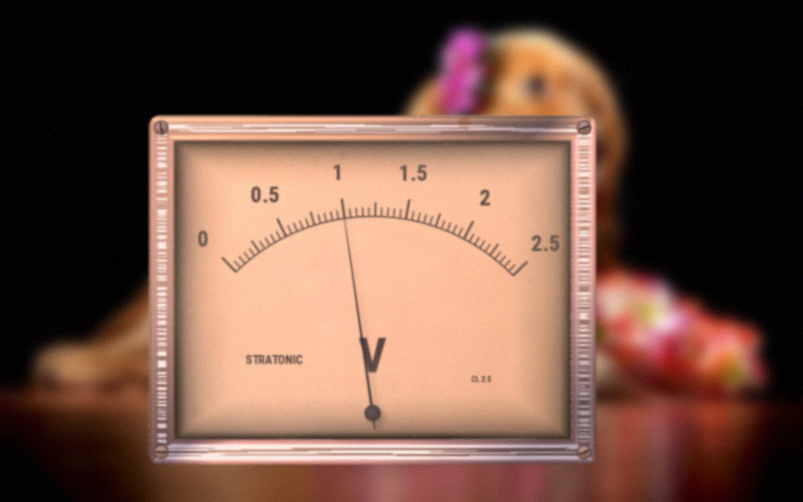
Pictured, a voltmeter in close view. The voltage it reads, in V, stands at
1 V
